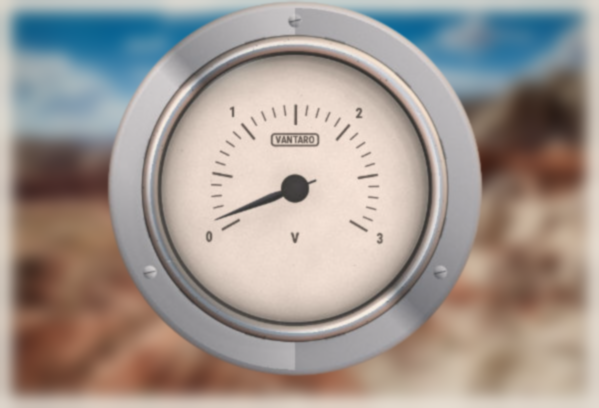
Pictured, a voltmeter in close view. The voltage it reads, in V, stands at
0.1 V
